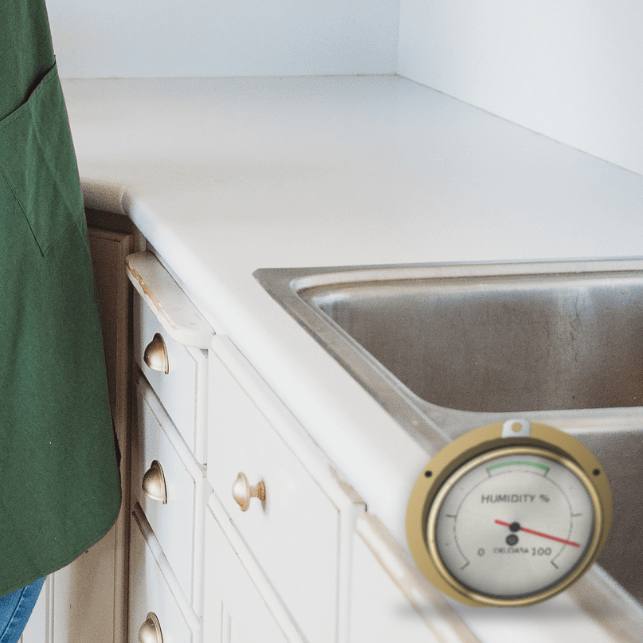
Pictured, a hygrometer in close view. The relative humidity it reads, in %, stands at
90 %
